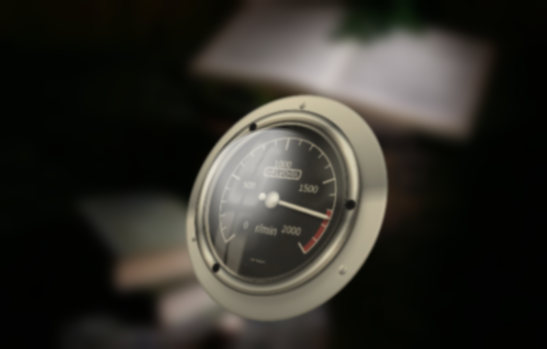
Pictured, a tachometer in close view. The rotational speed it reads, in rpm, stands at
1750 rpm
